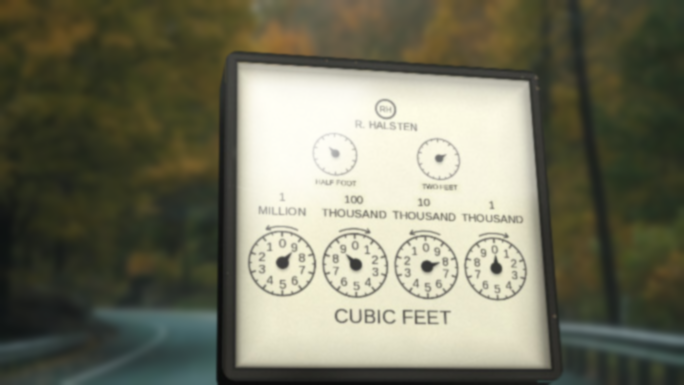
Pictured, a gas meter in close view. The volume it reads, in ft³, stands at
888000 ft³
